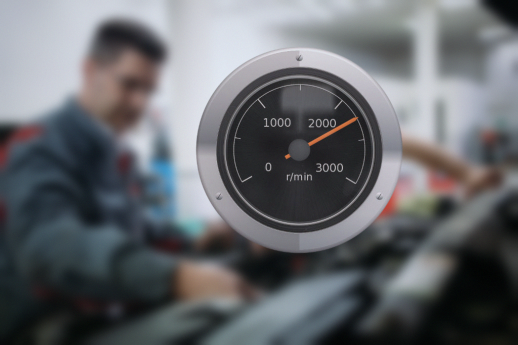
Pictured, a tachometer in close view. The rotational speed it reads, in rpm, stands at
2250 rpm
